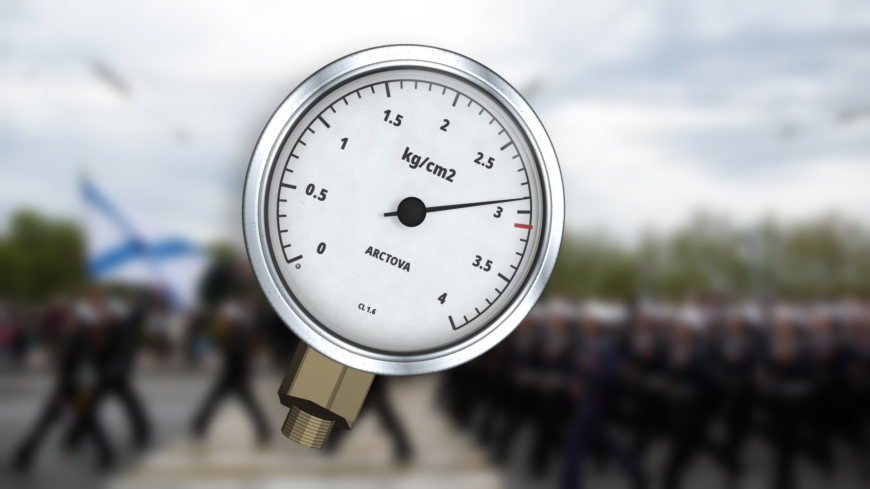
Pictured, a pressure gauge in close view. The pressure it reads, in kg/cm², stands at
2.9 kg/cm²
